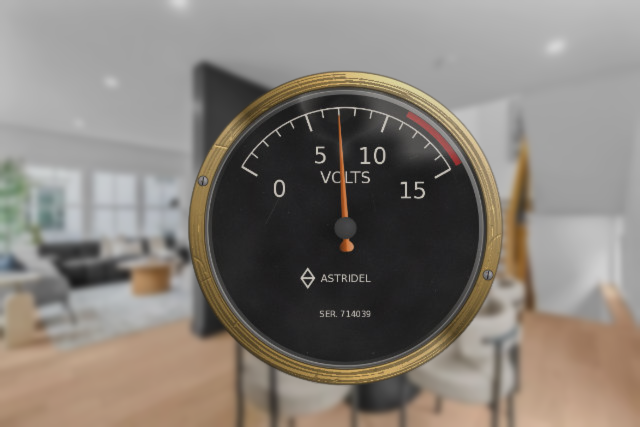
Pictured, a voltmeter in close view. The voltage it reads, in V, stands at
7 V
